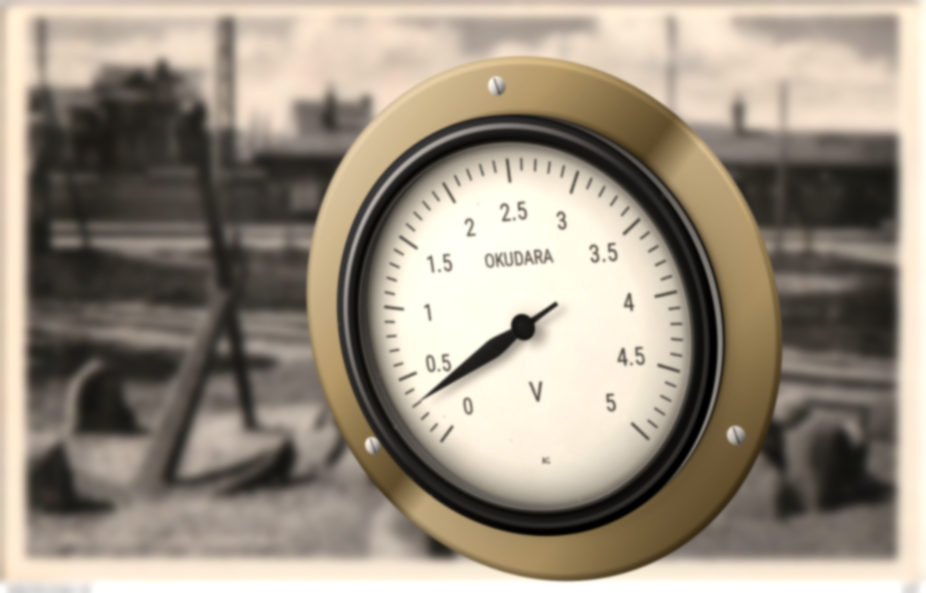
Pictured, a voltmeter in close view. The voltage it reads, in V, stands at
0.3 V
